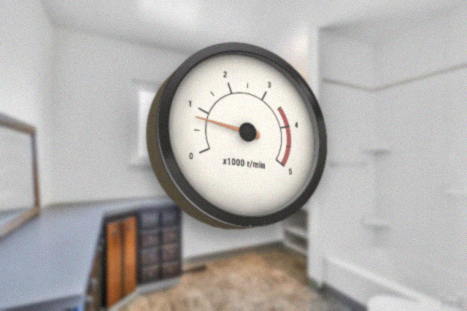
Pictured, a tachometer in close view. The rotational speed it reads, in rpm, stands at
750 rpm
